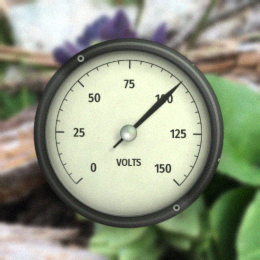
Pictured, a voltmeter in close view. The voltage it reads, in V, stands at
100 V
